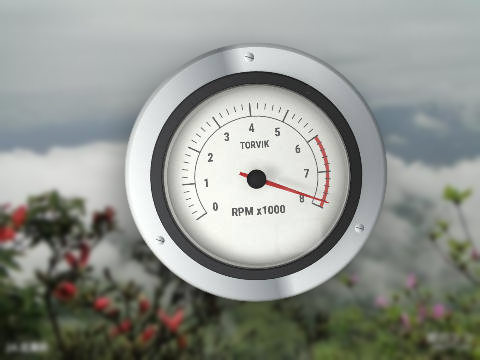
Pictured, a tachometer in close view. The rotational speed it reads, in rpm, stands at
7800 rpm
